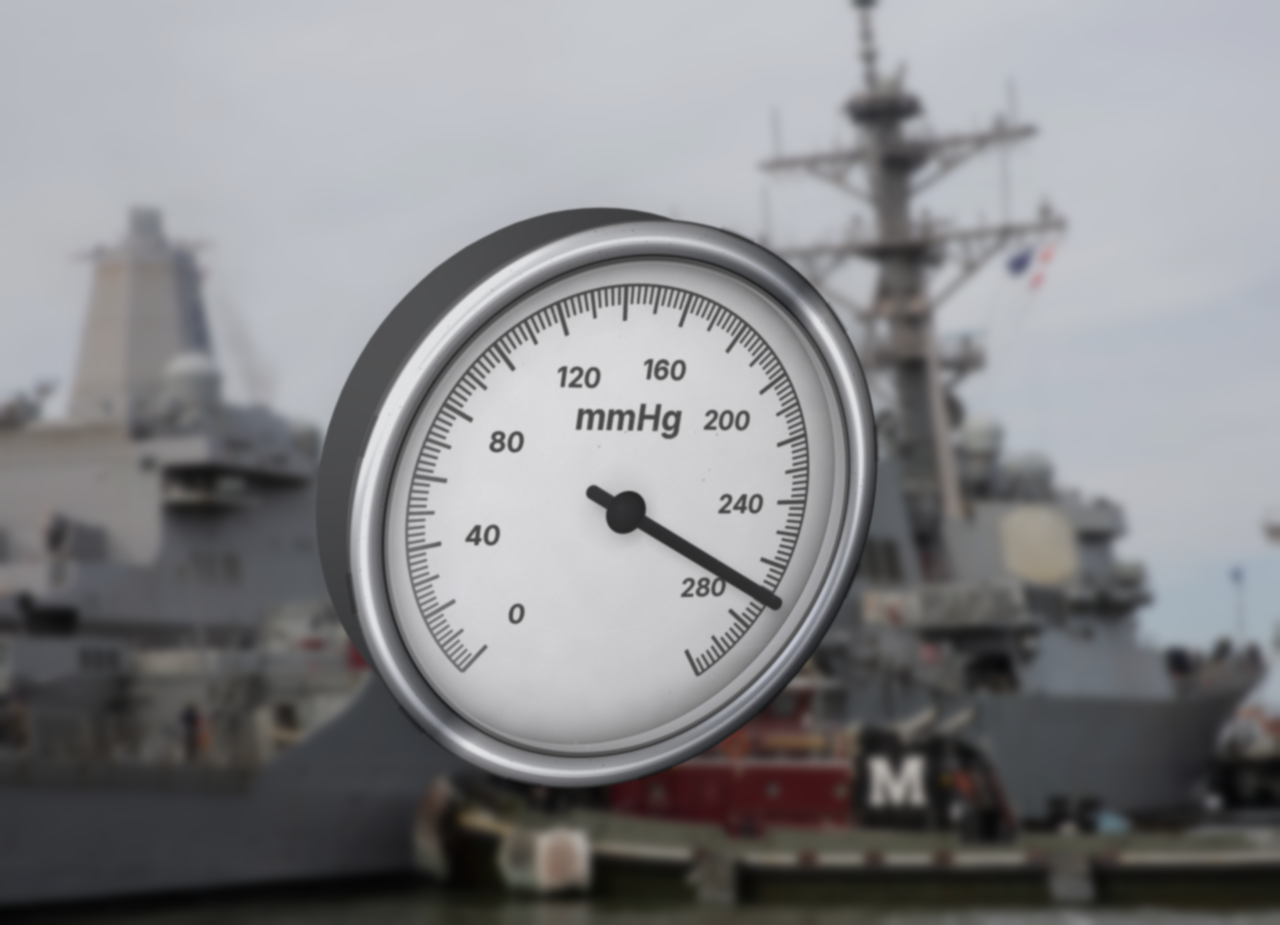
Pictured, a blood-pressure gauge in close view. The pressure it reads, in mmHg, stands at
270 mmHg
